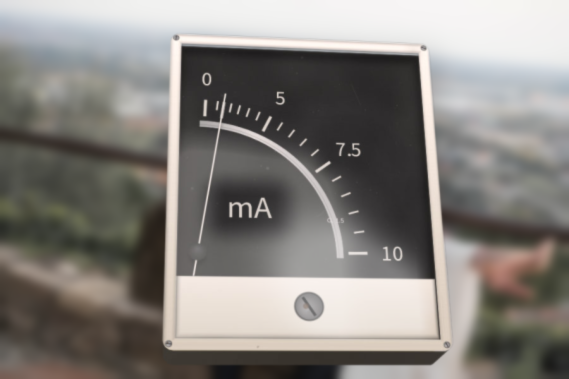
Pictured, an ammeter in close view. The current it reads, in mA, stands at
2.5 mA
